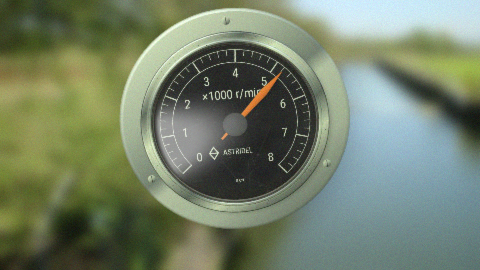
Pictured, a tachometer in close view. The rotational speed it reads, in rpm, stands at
5200 rpm
